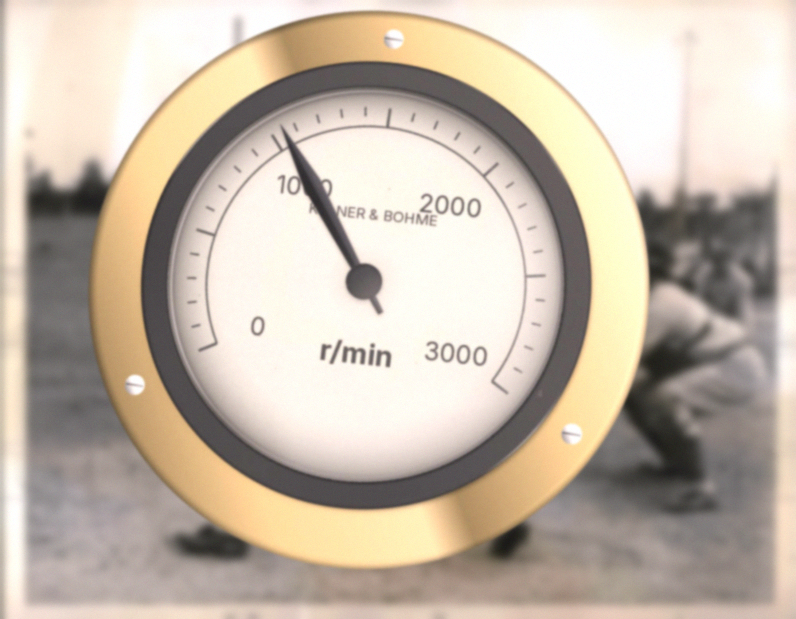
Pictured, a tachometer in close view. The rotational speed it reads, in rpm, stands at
1050 rpm
